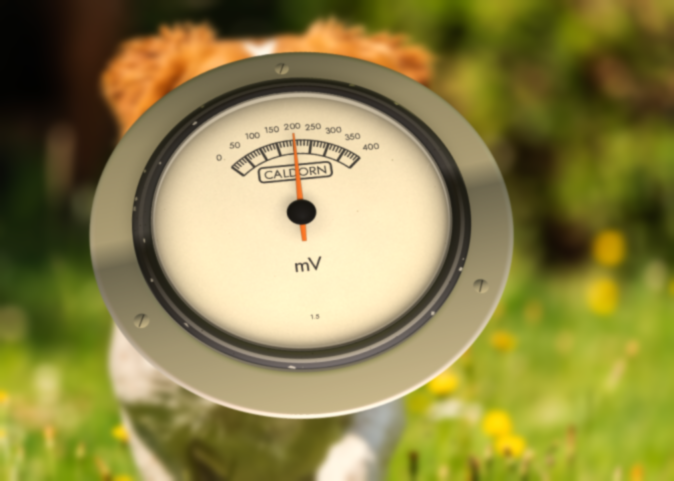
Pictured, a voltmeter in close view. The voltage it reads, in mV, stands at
200 mV
